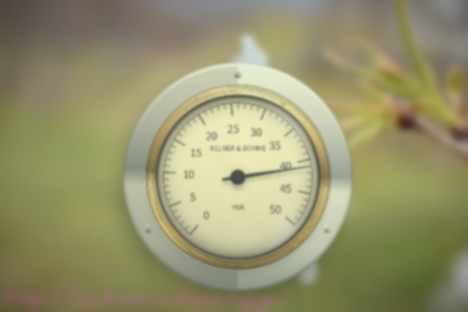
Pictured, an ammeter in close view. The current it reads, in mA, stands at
41 mA
